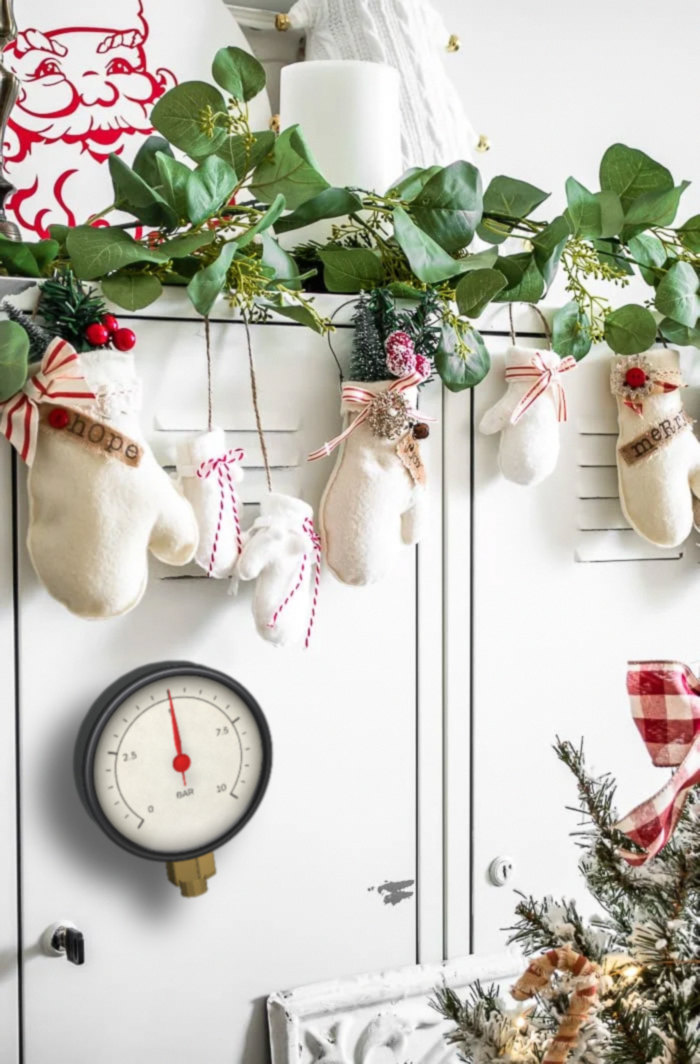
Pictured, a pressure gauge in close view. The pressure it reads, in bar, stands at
5 bar
